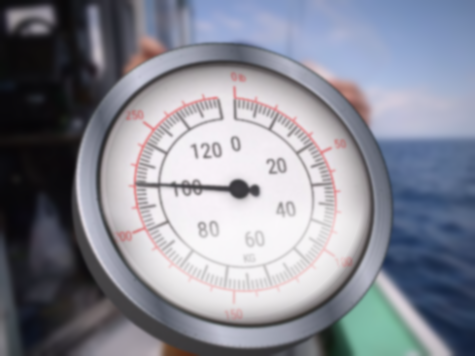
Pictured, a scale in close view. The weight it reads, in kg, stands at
100 kg
